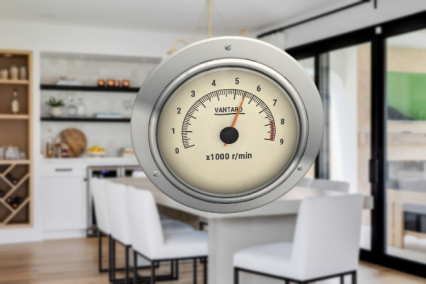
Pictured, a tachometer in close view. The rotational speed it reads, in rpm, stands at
5500 rpm
